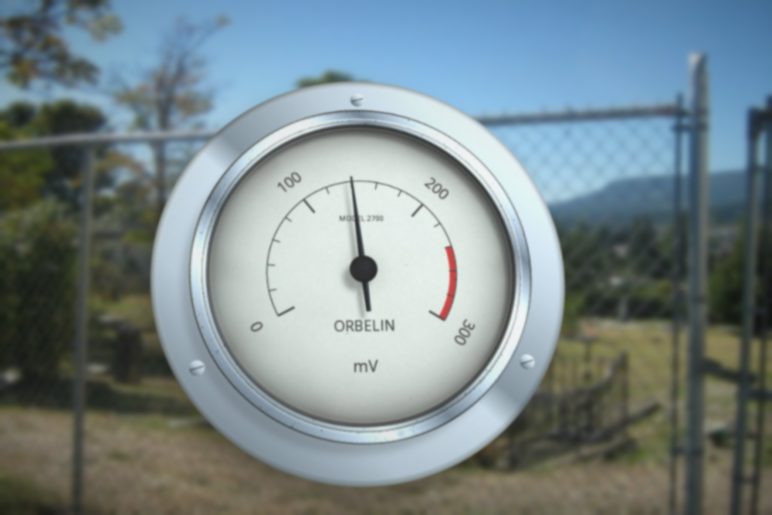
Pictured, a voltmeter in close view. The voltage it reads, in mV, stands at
140 mV
